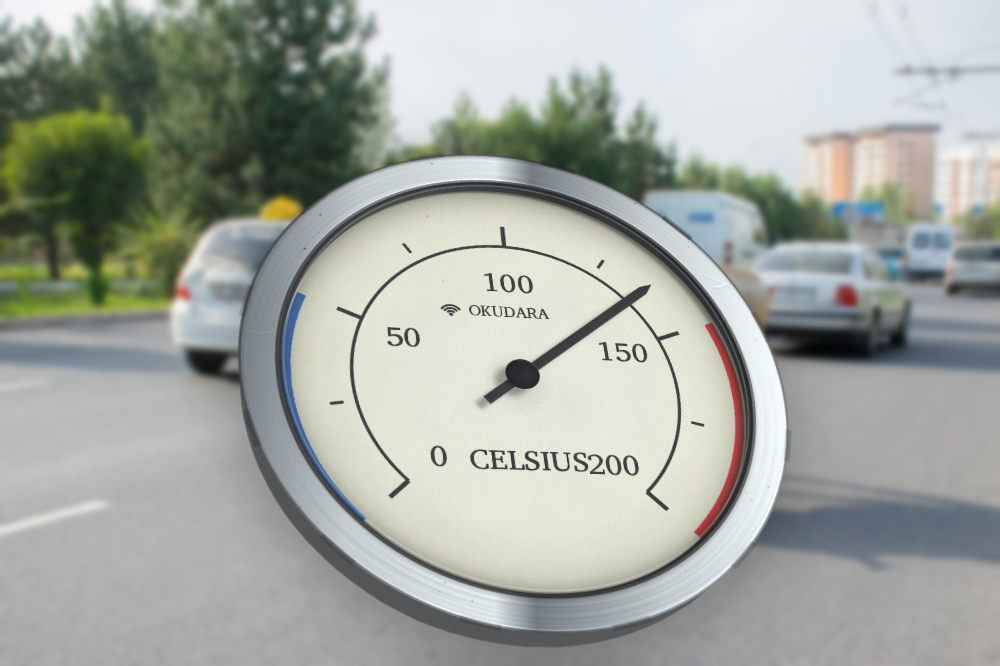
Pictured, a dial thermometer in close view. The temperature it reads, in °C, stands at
137.5 °C
